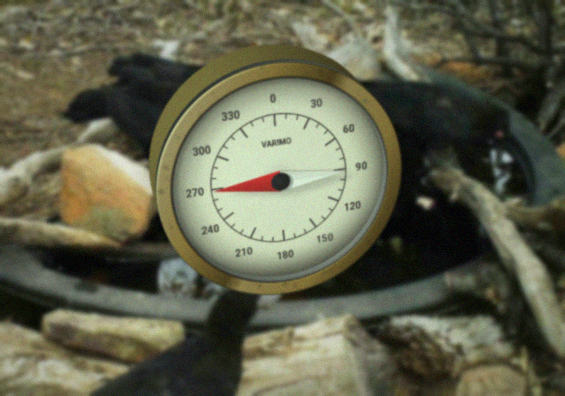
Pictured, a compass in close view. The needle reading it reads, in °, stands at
270 °
